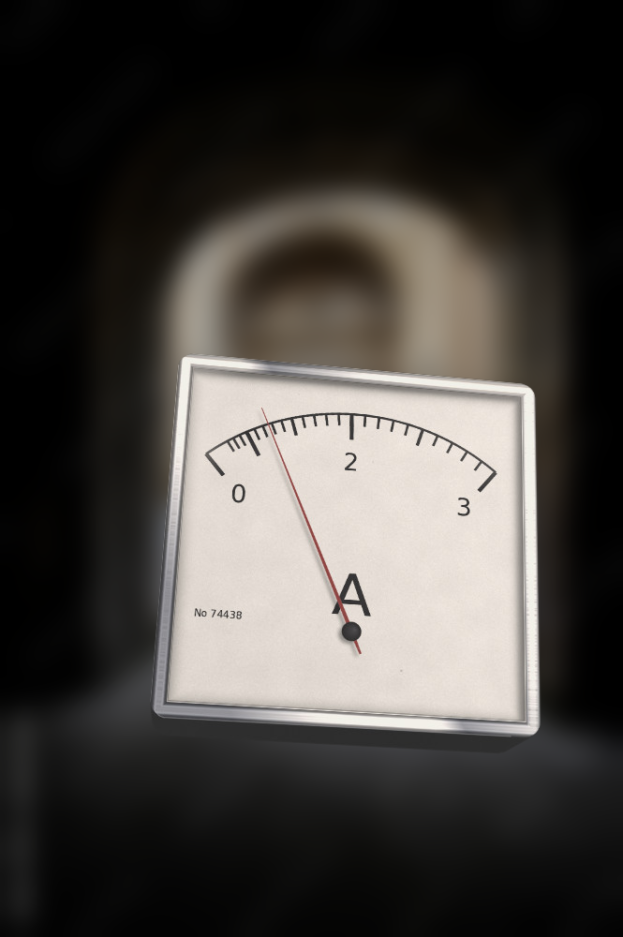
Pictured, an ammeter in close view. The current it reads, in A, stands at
1.25 A
